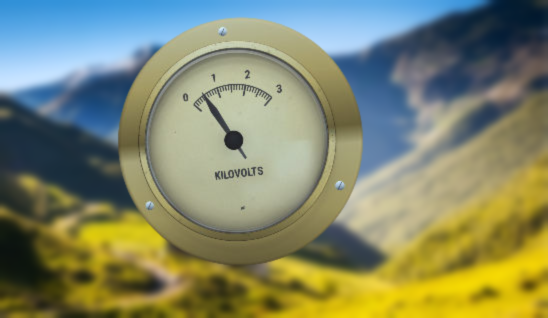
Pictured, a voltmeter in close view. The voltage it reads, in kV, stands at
0.5 kV
